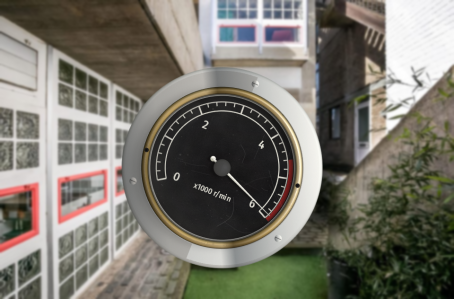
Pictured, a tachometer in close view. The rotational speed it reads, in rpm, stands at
5900 rpm
